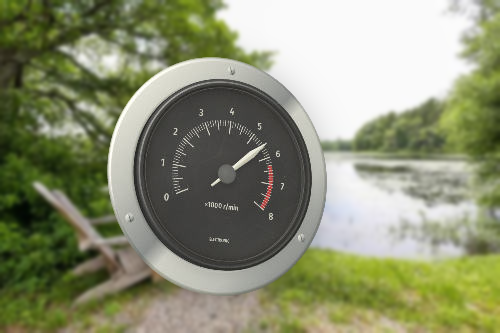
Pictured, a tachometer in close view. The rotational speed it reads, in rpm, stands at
5500 rpm
